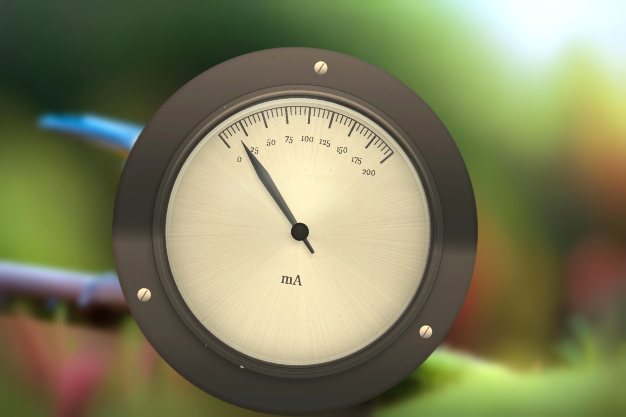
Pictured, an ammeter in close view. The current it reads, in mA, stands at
15 mA
